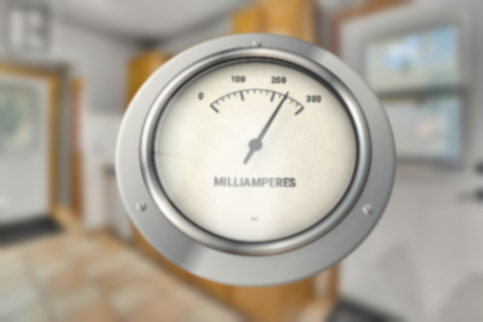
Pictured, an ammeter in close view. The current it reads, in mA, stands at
240 mA
